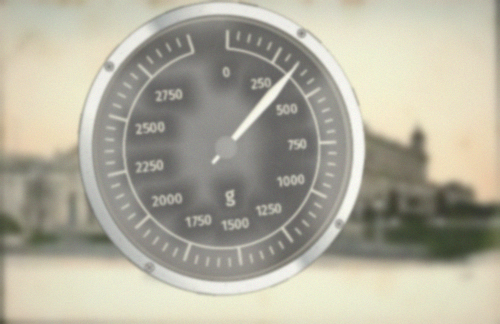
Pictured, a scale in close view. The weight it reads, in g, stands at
350 g
